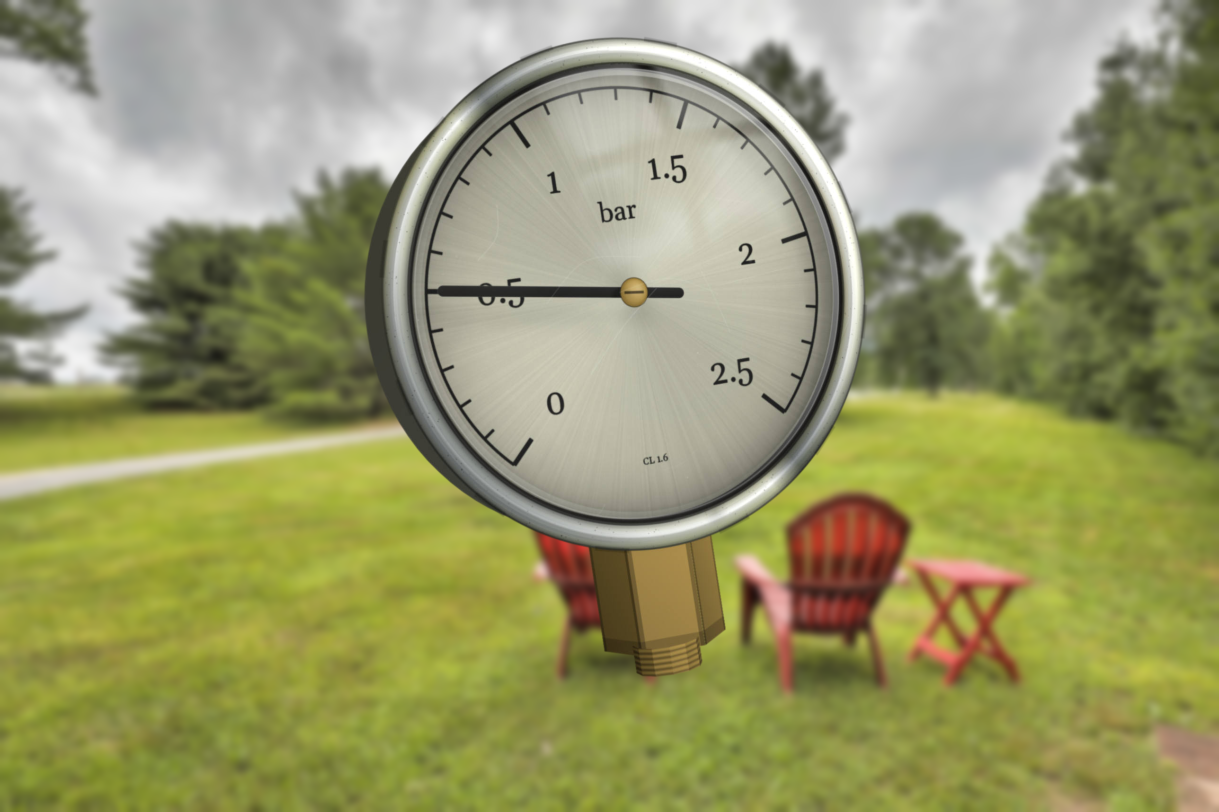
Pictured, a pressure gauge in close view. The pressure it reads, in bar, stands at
0.5 bar
